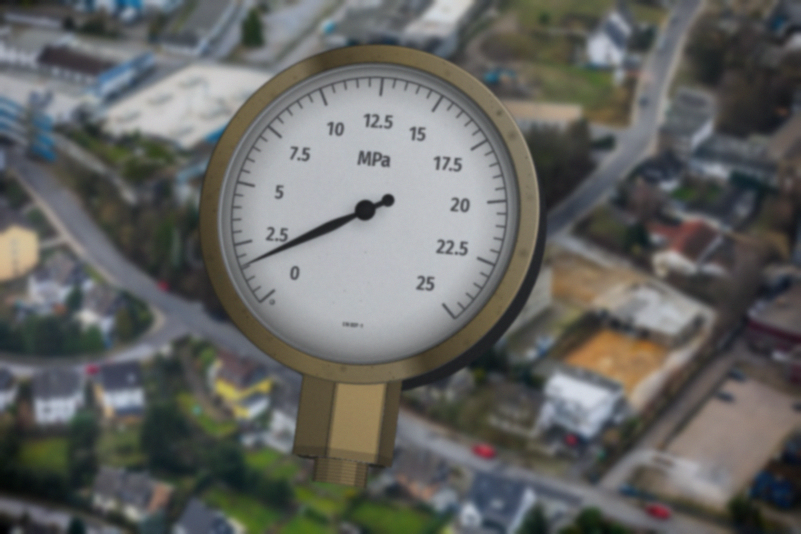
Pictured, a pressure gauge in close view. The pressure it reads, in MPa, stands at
1.5 MPa
